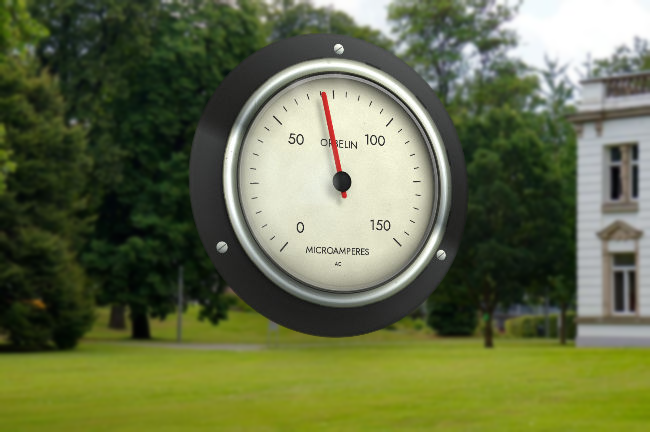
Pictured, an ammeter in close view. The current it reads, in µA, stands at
70 µA
